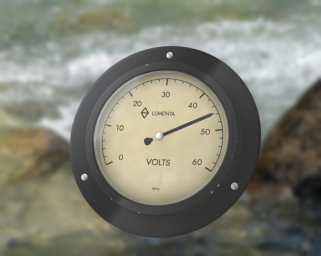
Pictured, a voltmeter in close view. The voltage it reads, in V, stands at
46 V
